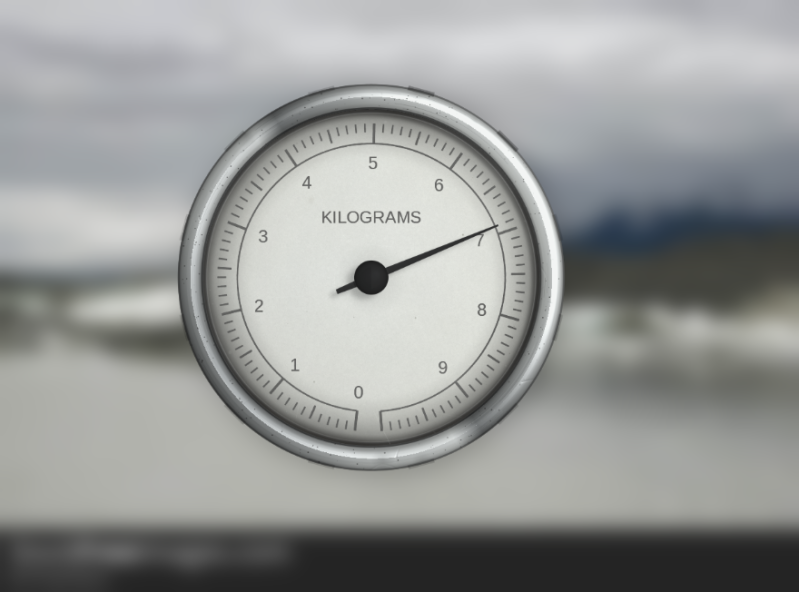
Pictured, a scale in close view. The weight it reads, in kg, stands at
6.9 kg
